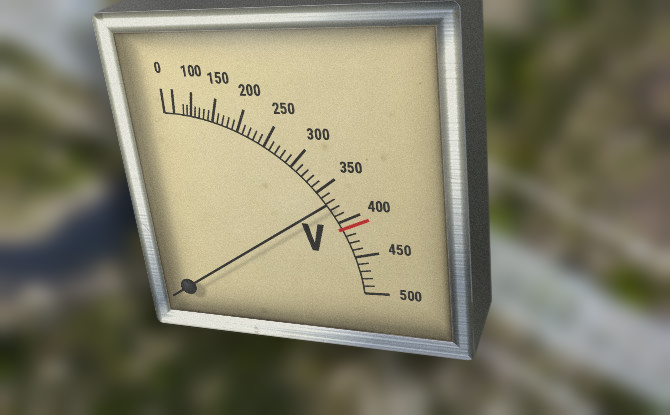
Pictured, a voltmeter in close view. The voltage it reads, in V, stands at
370 V
